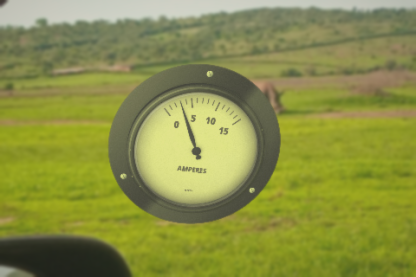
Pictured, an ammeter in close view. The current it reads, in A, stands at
3 A
